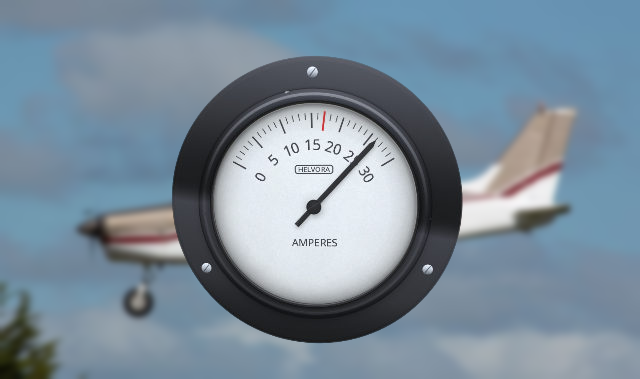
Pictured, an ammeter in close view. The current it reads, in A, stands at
26 A
